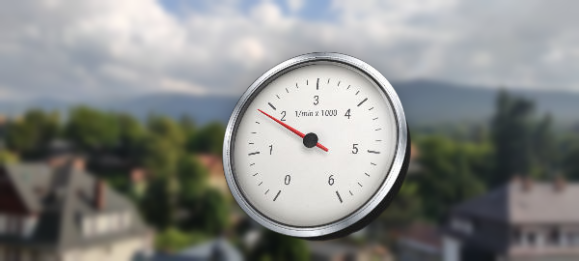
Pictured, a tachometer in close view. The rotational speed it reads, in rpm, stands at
1800 rpm
